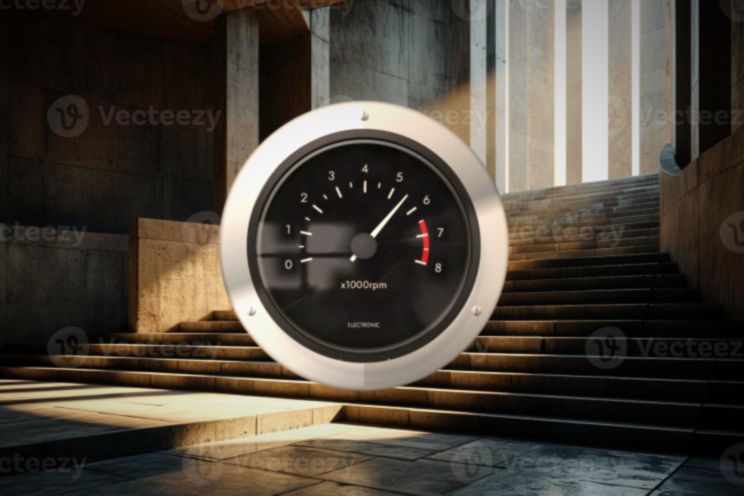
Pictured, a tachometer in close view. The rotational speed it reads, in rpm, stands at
5500 rpm
